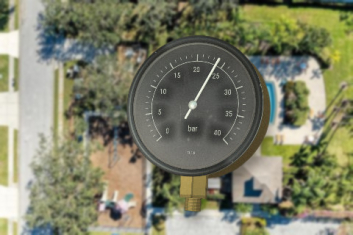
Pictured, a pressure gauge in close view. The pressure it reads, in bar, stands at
24 bar
